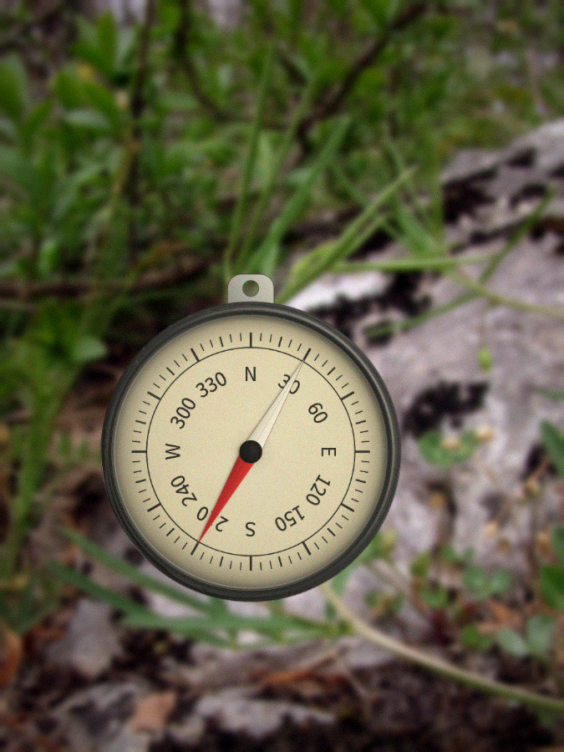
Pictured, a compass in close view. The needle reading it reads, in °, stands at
210 °
